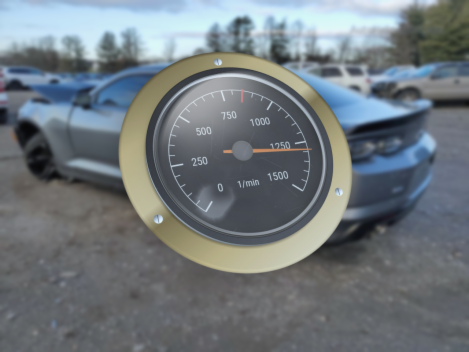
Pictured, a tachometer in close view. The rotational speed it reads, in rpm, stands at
1300 rpm
